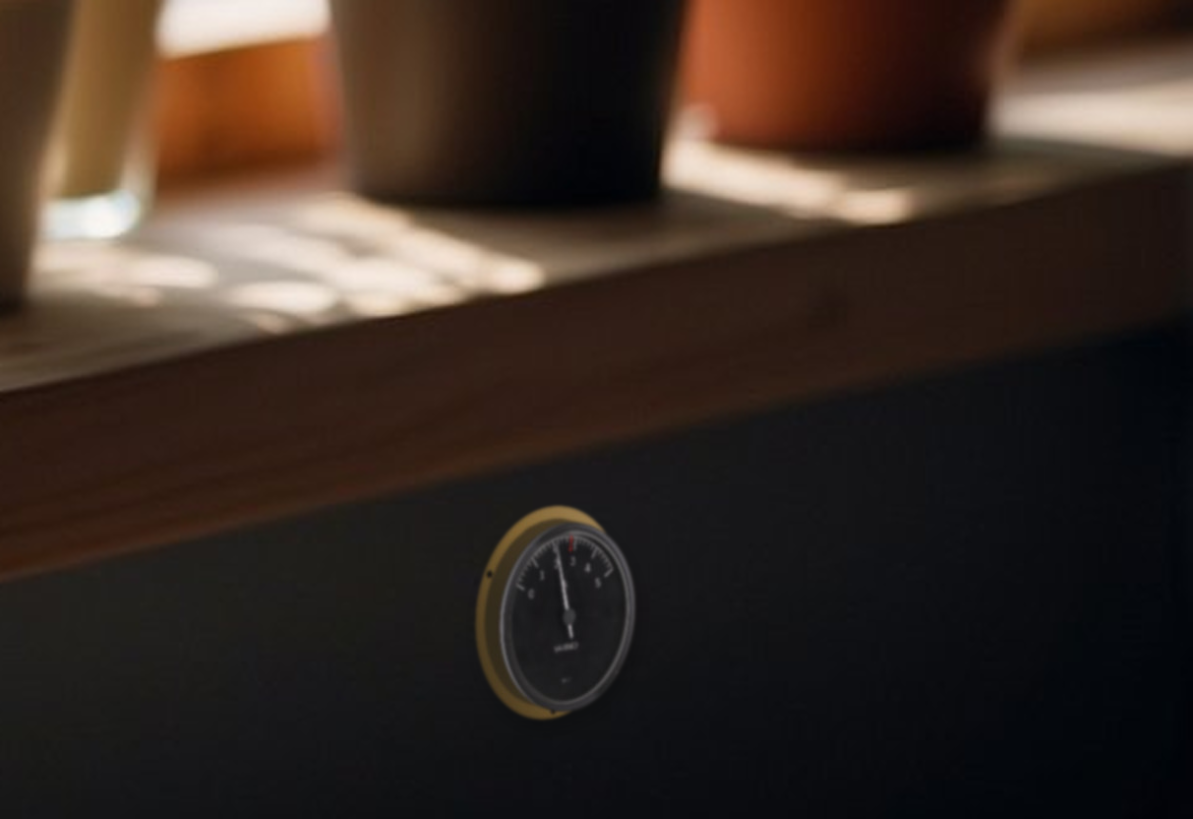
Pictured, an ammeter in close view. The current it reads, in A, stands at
2 A
